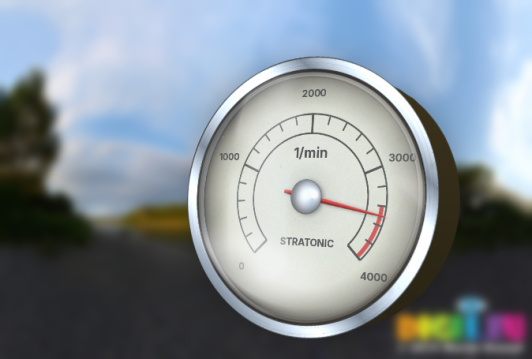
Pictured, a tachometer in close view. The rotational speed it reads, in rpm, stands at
3500 rpm
